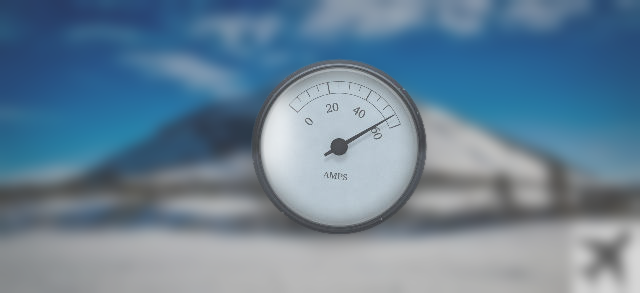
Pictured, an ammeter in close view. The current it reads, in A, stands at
55 A
